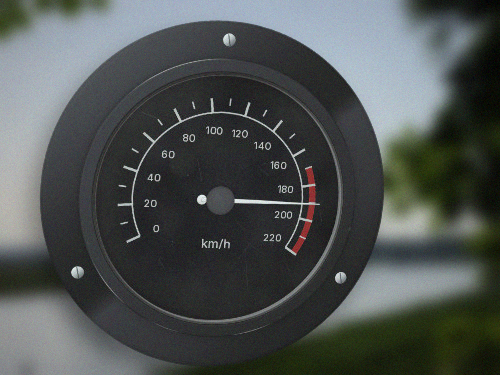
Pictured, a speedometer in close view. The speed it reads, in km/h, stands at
190 km/h
